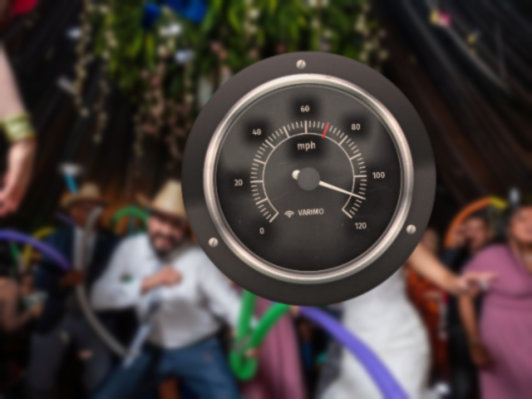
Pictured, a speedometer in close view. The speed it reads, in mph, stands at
110 mph
